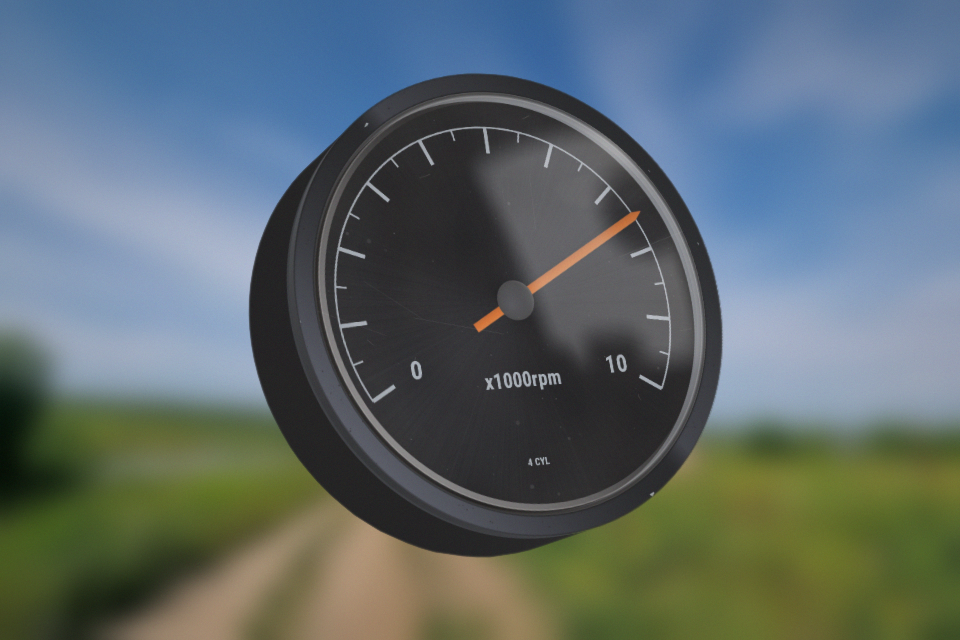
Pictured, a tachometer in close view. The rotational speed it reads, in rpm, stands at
7500 rpm
